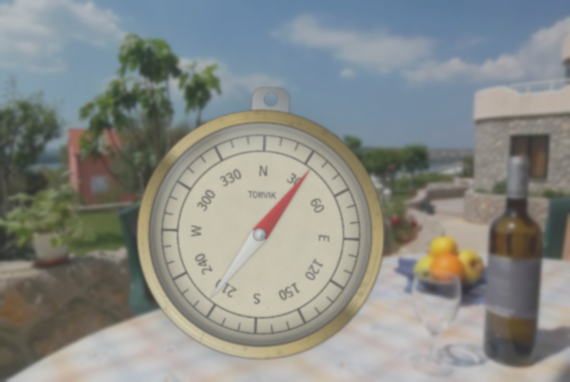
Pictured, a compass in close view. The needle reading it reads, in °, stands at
35 °
